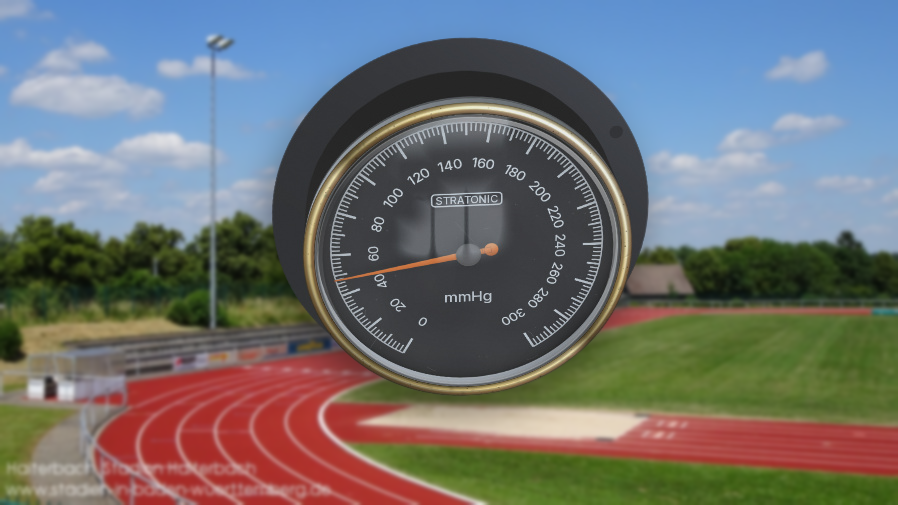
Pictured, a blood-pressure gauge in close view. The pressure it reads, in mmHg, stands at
50 mmHg
